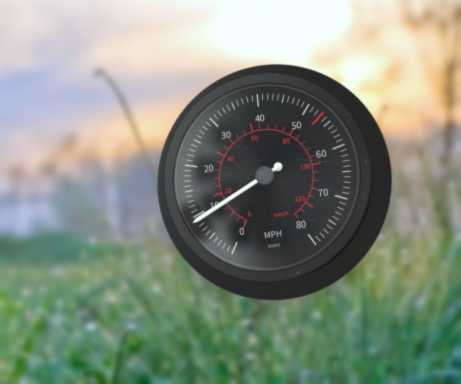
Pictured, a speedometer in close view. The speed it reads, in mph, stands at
9 mph
